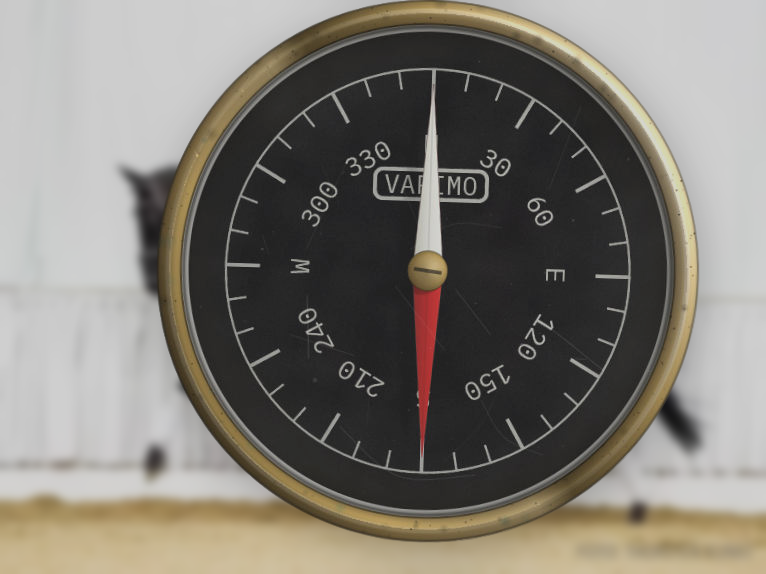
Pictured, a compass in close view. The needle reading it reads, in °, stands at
180 °
